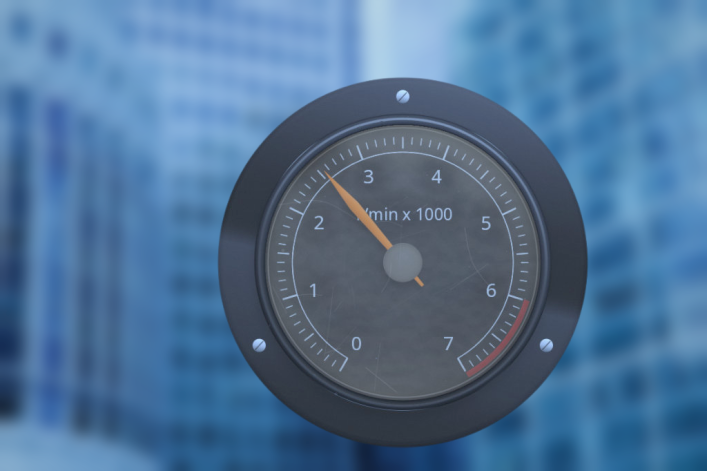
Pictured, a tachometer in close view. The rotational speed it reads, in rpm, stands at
2550 rpm
